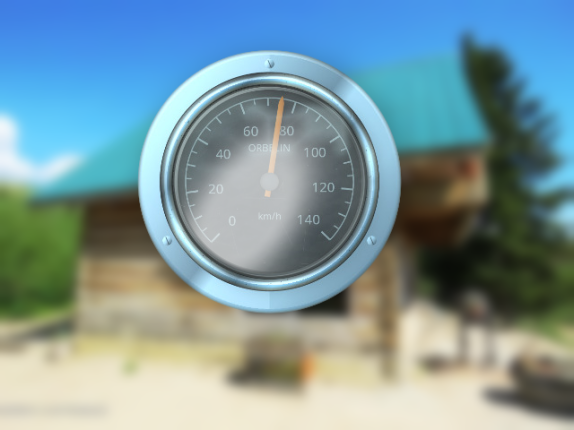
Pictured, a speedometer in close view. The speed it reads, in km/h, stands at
75 km/h
